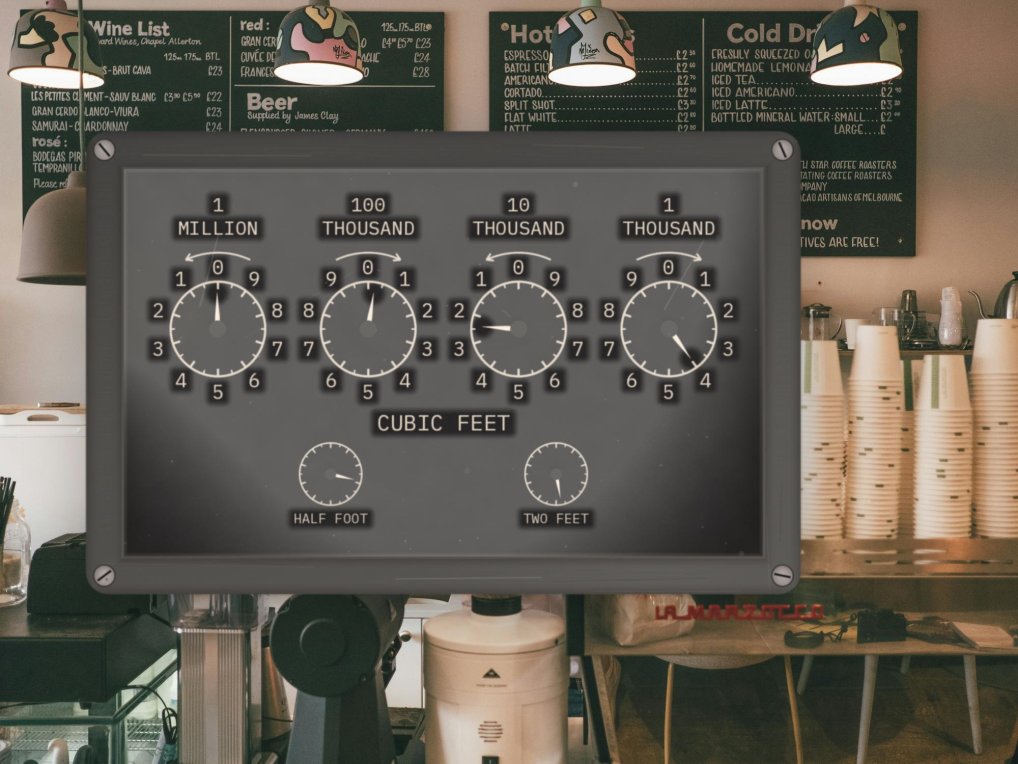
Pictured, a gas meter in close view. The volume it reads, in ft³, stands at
2400 ft³
